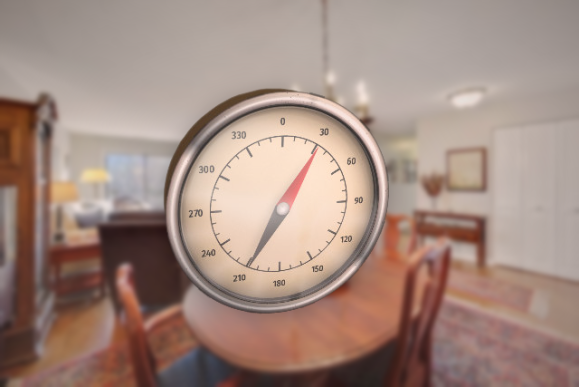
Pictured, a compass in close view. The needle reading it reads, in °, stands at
30 °
